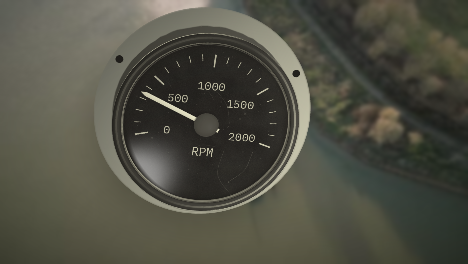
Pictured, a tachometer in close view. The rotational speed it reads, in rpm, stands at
350 rpm
